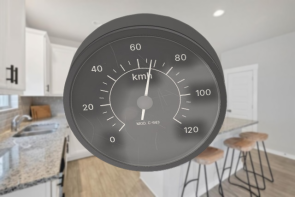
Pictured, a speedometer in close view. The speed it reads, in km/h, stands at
67.5 km/h
